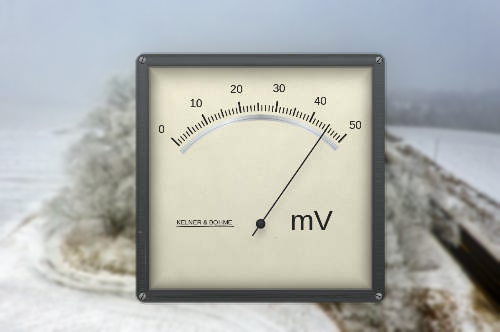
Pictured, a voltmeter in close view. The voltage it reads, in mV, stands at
45 mV
